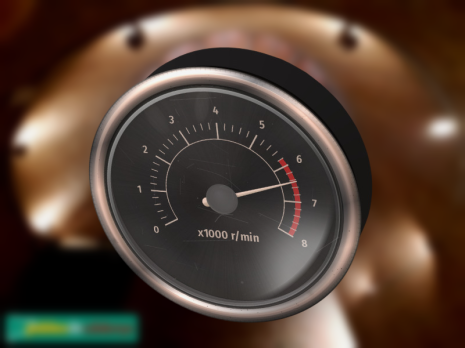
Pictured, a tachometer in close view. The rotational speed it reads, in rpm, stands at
6400 rpm
